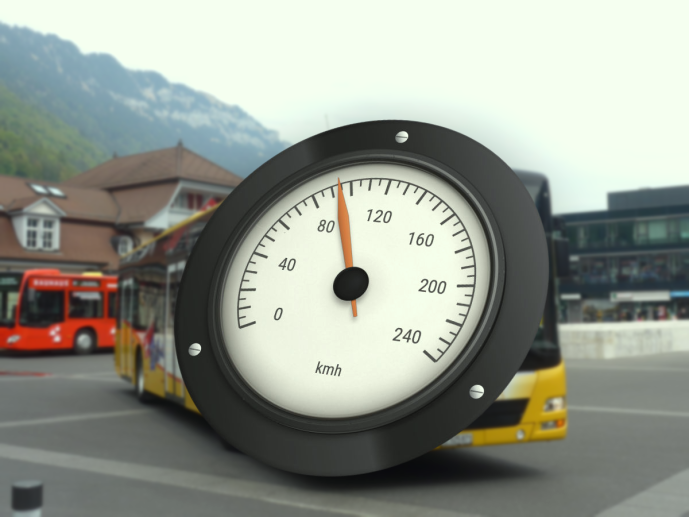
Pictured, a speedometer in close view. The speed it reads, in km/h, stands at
95 km/h
